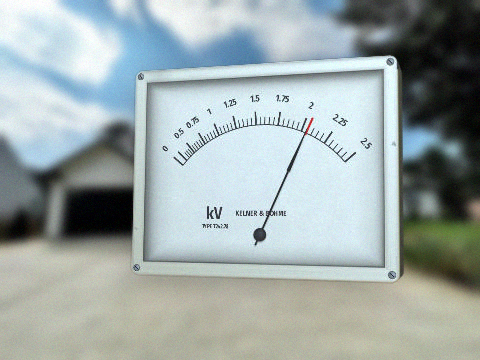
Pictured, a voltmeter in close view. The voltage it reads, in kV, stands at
2.05 kV
